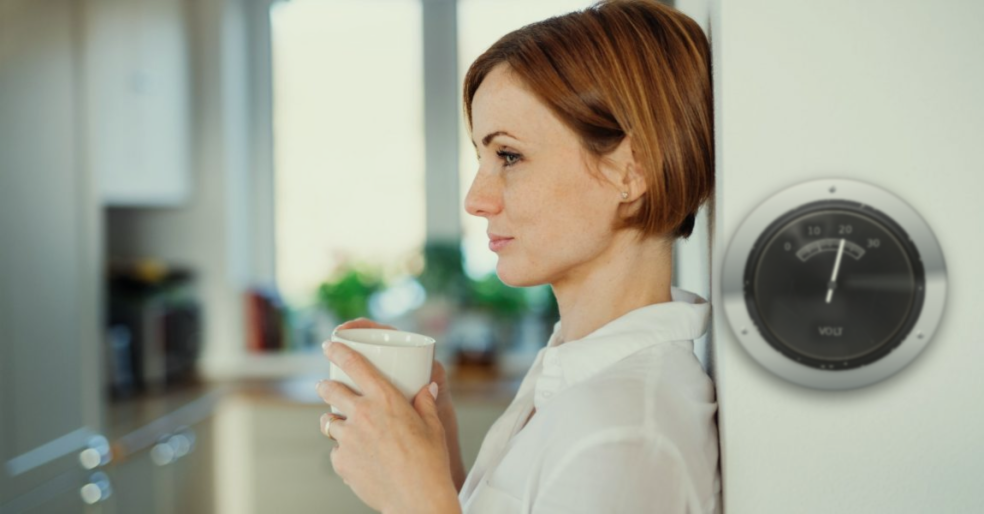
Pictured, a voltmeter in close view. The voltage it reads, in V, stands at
20 V
